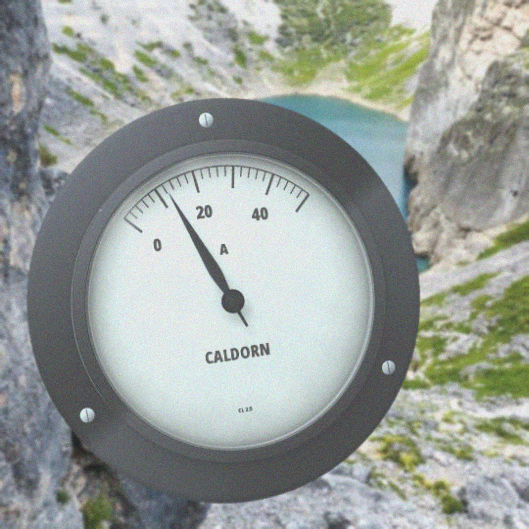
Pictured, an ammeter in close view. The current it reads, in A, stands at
12 A
